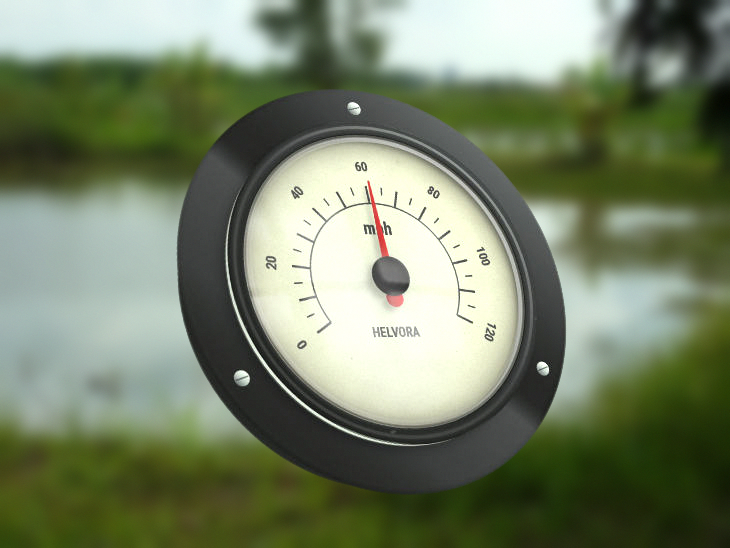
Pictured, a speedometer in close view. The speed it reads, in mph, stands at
60 mph
